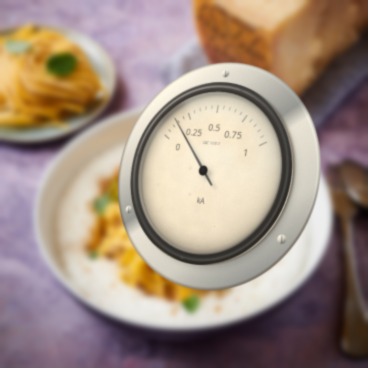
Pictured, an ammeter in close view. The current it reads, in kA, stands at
0.15 kA
